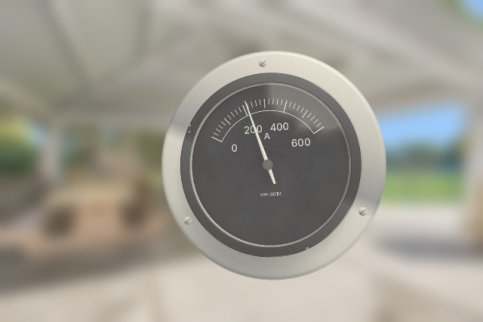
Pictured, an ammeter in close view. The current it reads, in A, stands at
220 A
